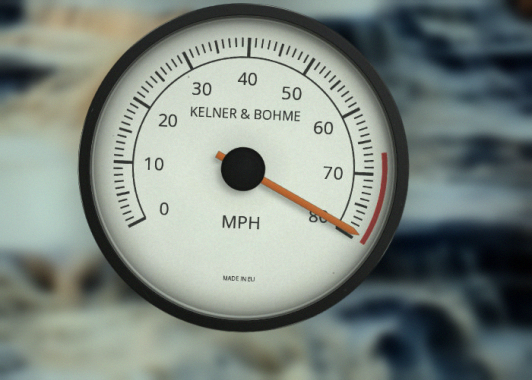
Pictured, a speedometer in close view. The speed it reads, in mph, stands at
79 mph
